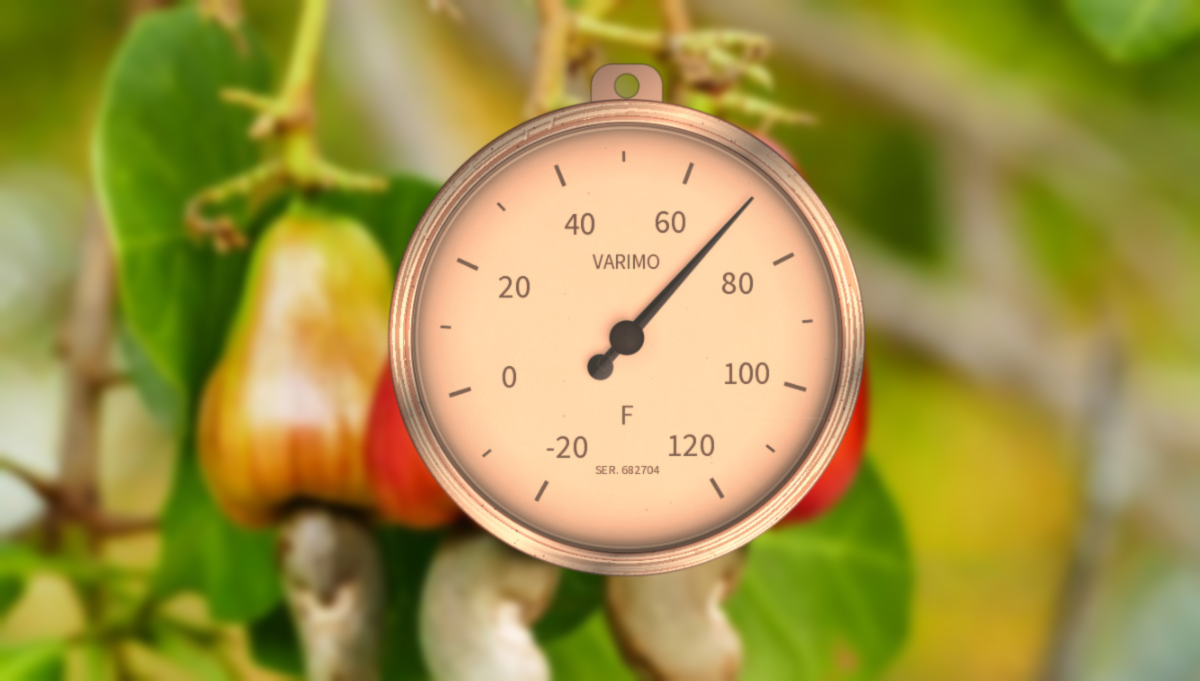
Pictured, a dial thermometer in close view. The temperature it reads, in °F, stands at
70 °F
